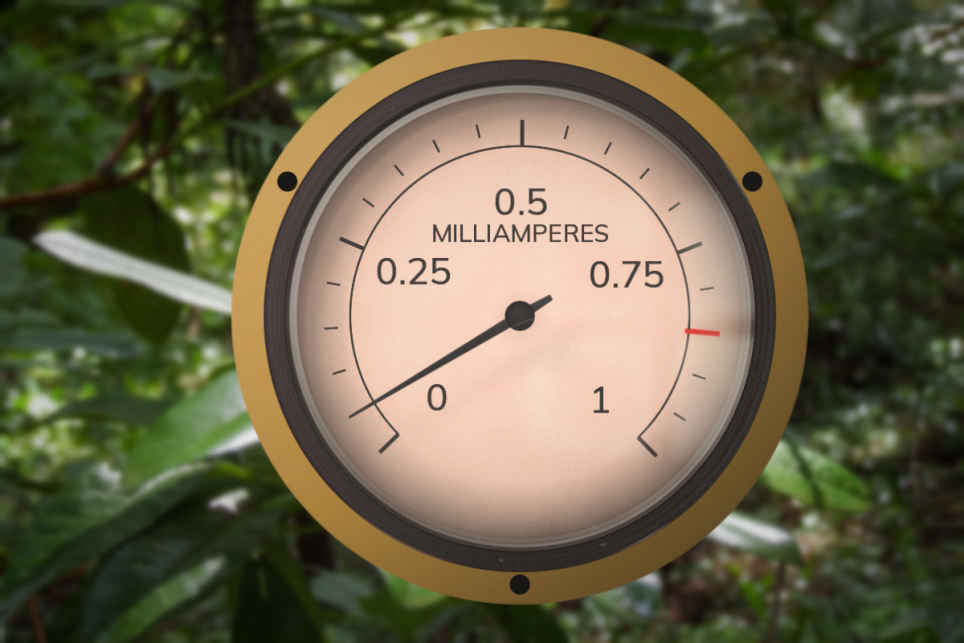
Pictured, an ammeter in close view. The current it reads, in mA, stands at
0.05 mA
